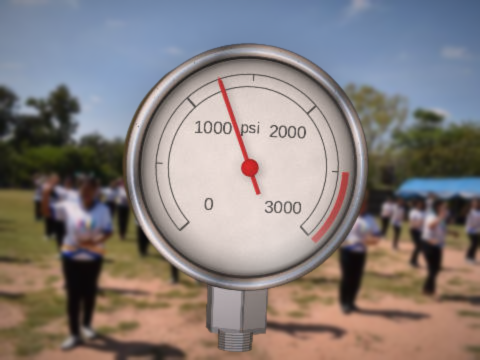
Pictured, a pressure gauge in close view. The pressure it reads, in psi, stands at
1250 psi
